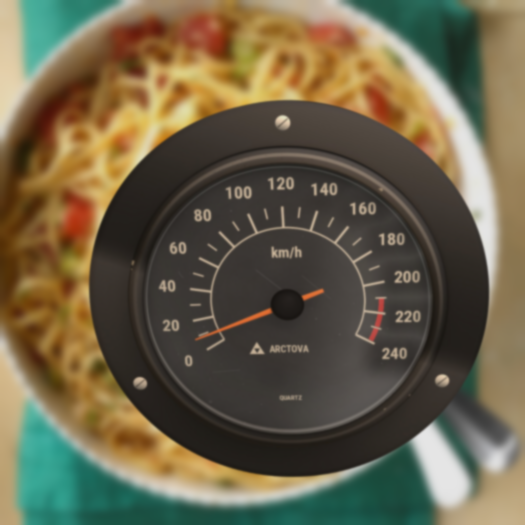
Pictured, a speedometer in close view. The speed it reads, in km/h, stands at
10 km/h
